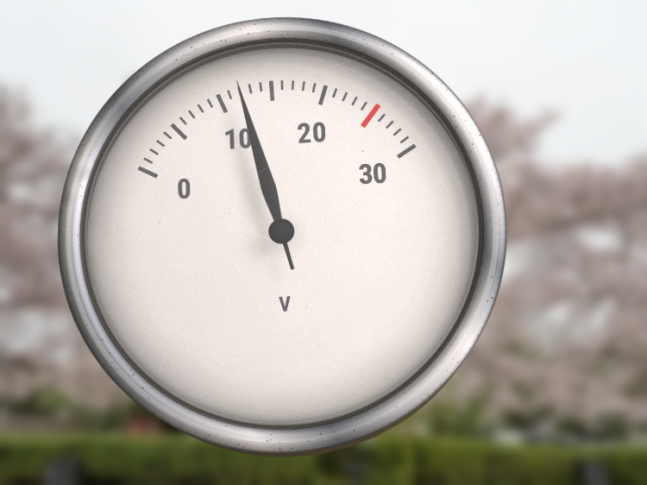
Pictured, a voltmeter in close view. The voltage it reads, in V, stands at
12 V
